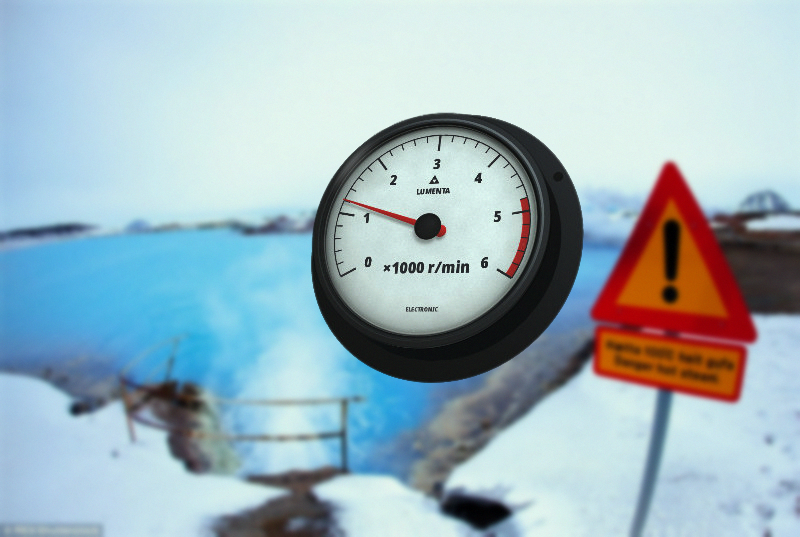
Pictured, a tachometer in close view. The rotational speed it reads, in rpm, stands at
1200 rpm
